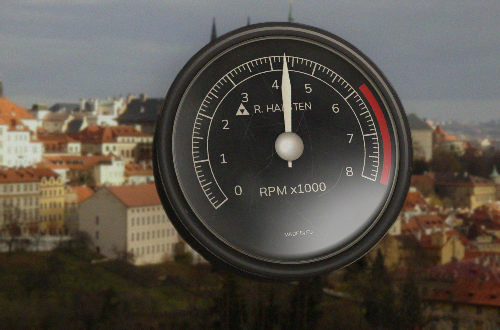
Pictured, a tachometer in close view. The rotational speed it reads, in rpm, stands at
4300 rpm
